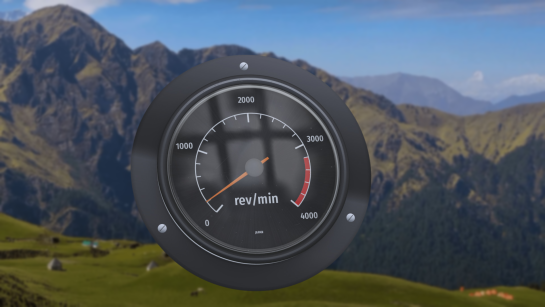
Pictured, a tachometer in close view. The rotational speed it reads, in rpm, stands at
200 rpm
